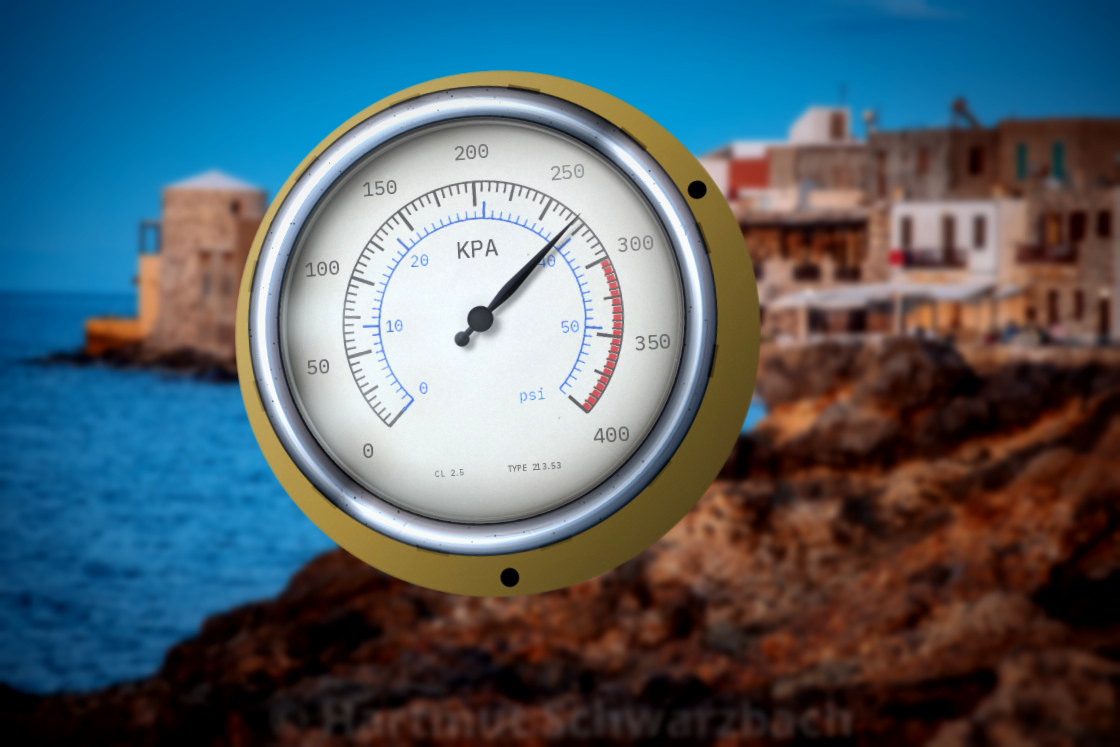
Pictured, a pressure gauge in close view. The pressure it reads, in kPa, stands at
270 kPa
